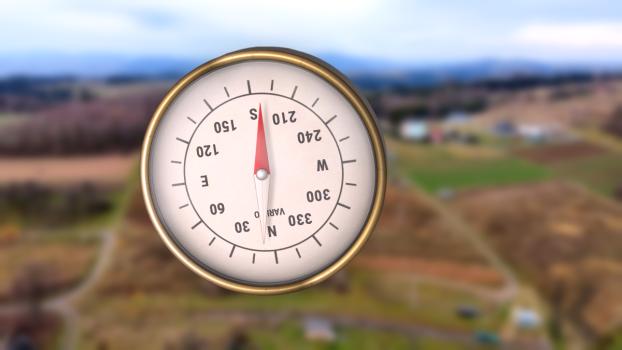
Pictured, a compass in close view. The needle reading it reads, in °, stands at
187.5 °
